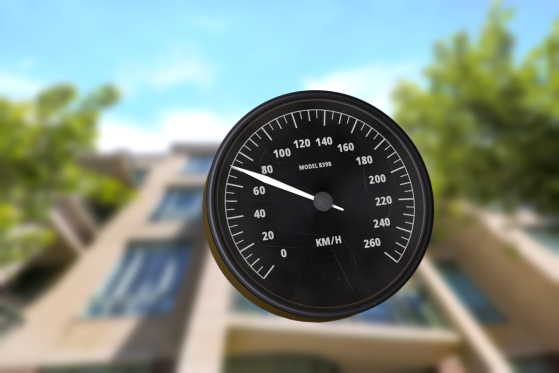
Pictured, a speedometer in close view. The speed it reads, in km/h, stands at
70 km/h
